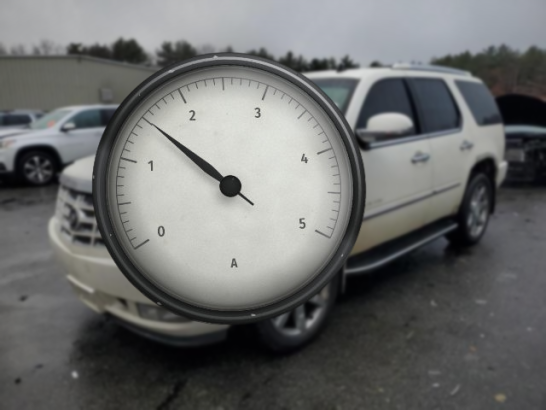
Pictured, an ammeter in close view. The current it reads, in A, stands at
1.5 A
